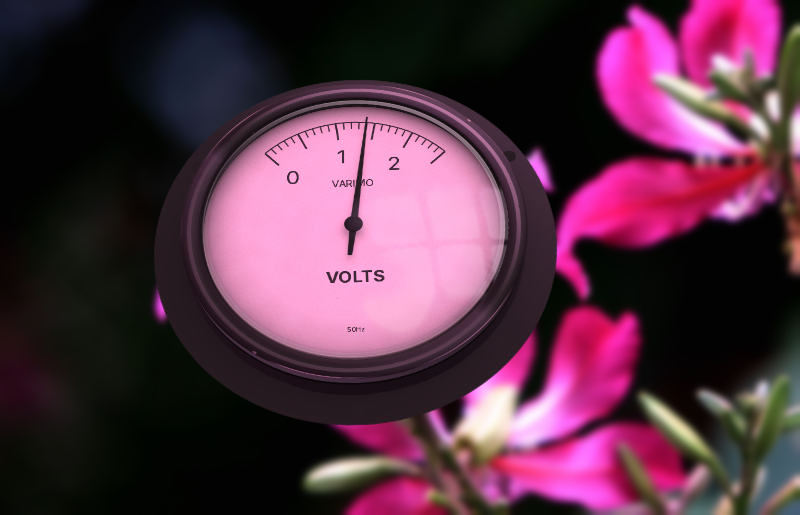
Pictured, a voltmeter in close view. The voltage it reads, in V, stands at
1.4 V
